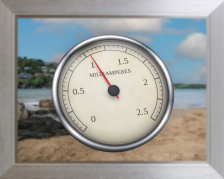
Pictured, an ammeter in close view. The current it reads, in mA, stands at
1.05 mA
